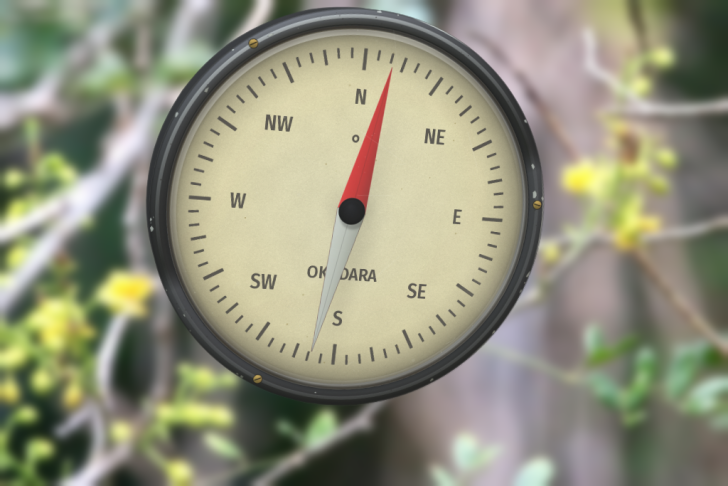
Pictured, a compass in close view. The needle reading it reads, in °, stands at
10 °
